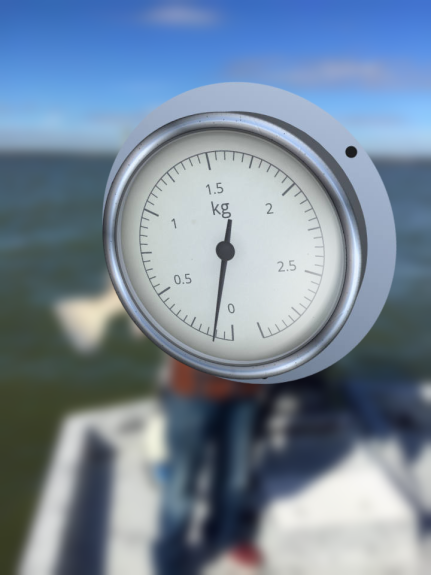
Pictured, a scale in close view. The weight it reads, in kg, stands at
0.1 kg
